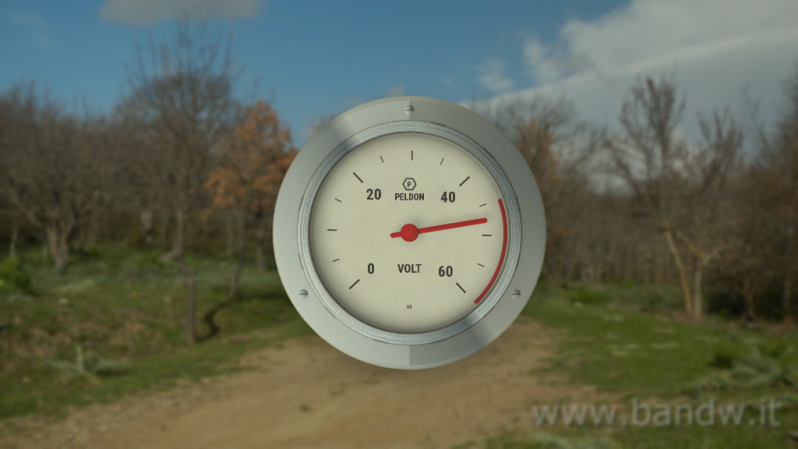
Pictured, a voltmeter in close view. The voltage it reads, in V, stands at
47.5 V
